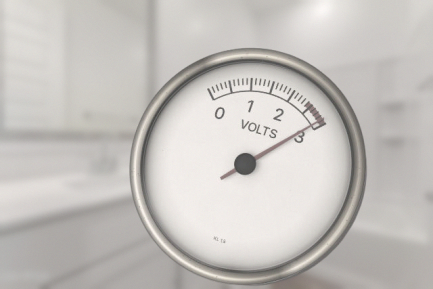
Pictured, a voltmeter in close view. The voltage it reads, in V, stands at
2.9 V
